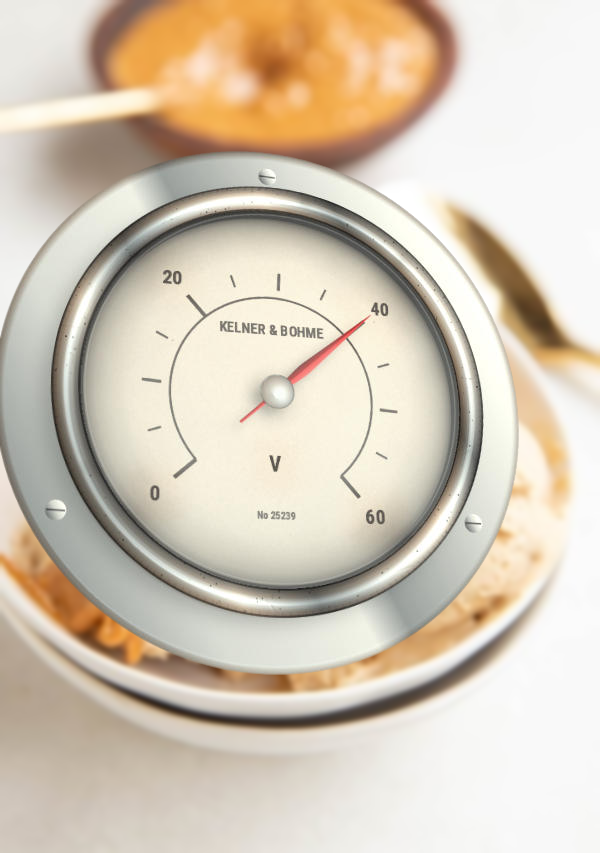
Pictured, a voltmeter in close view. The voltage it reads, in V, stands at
40 V
